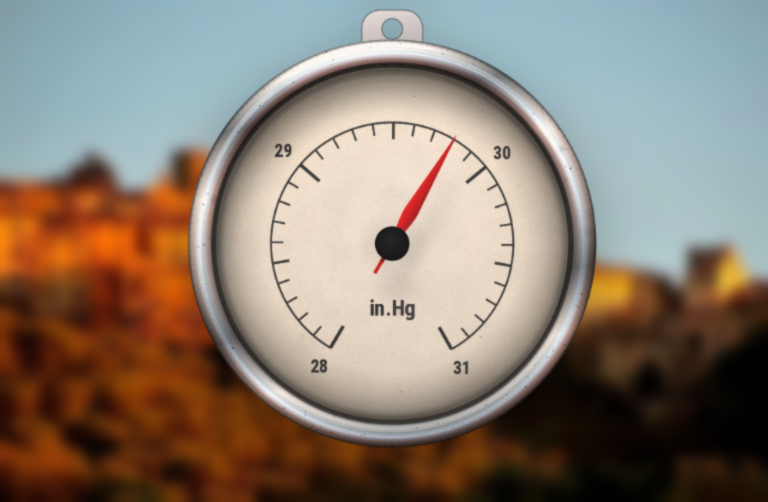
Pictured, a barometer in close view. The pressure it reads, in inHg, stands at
29.8 inHg
